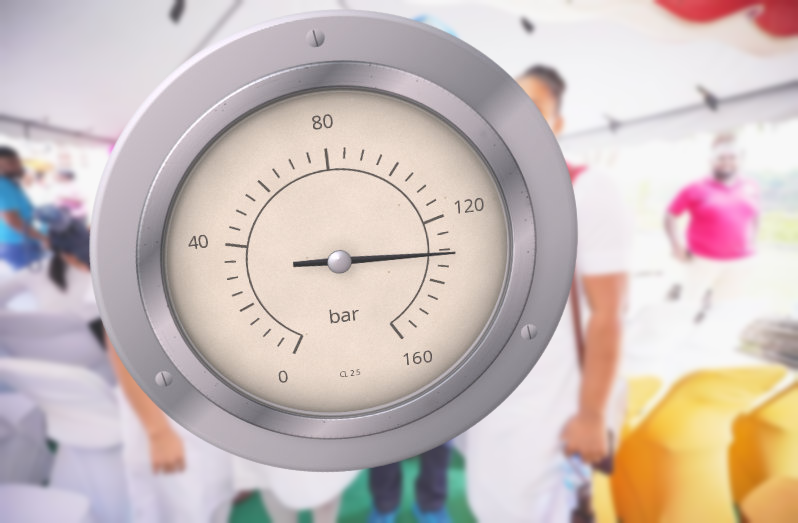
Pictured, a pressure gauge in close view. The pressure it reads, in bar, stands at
130 bar
